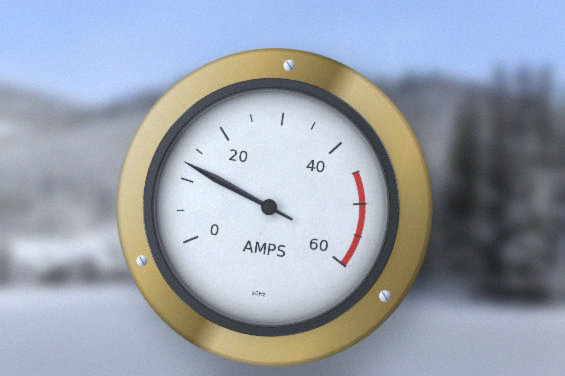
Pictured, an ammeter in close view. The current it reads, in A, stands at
12.5 A
